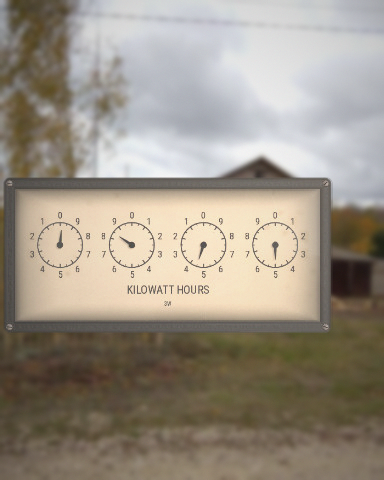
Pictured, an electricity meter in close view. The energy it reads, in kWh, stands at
9845 kWh
